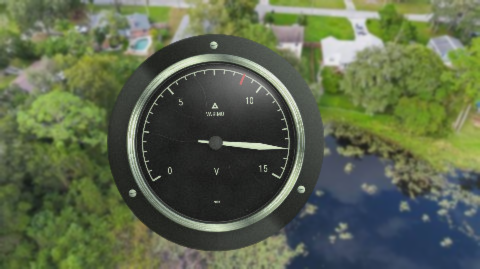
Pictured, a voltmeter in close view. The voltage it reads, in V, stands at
13.5 V
